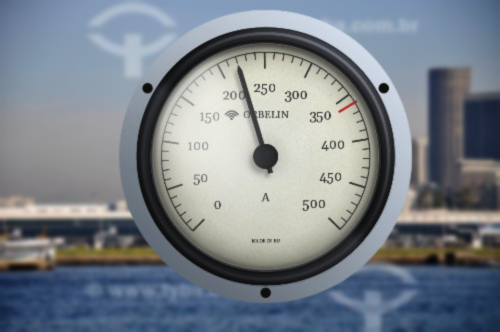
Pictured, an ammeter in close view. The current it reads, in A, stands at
220 A
